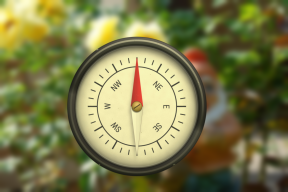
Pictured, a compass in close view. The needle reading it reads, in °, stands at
0 °
